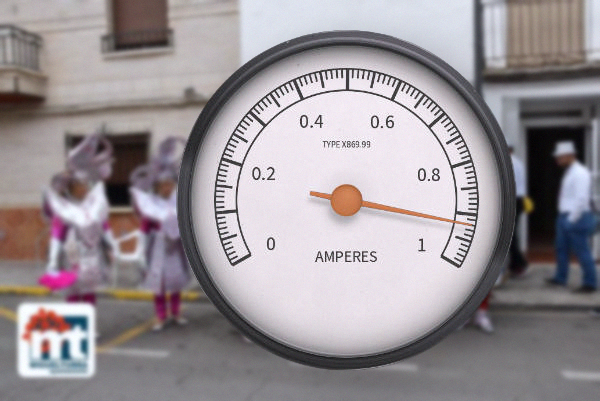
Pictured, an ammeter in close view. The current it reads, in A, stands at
0.92 A
